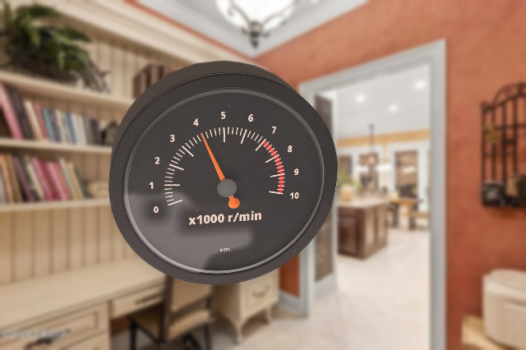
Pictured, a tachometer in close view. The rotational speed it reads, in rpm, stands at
4000 rpm
